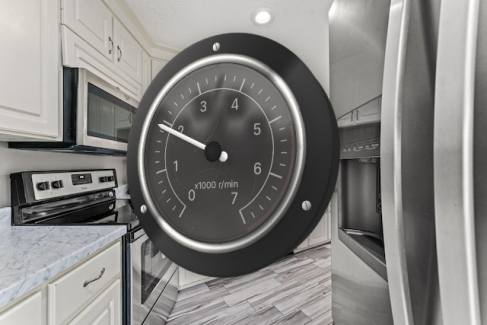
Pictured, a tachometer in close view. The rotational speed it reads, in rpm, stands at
1900 rpm
